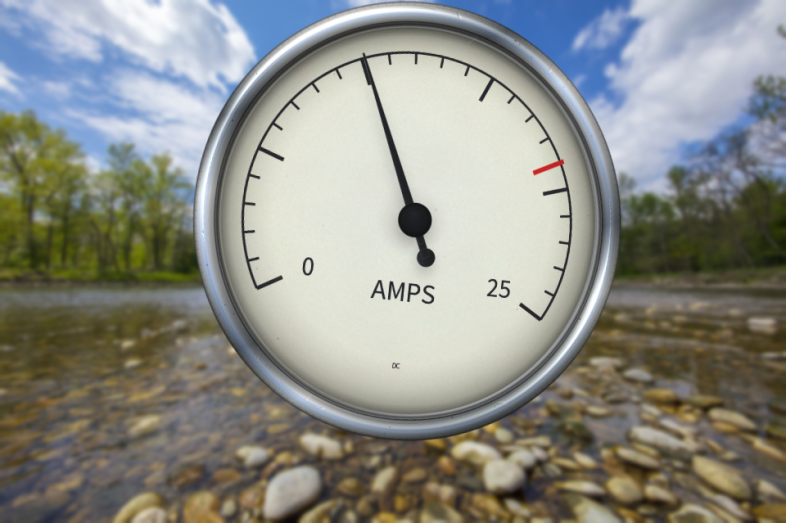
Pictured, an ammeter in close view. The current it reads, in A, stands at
10 A
